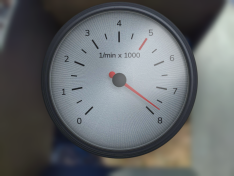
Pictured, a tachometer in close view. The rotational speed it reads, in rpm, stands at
7750 rpm
